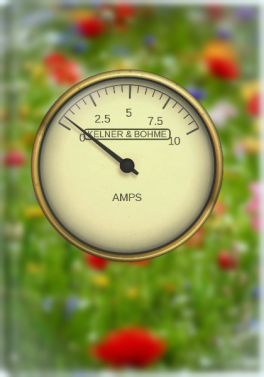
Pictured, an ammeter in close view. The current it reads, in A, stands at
0.5 A
